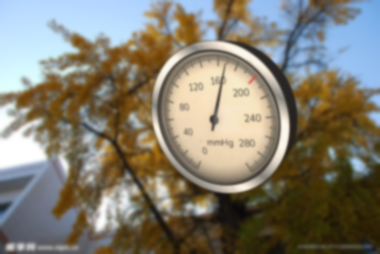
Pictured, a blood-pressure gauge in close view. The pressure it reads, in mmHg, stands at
170 mmHg
